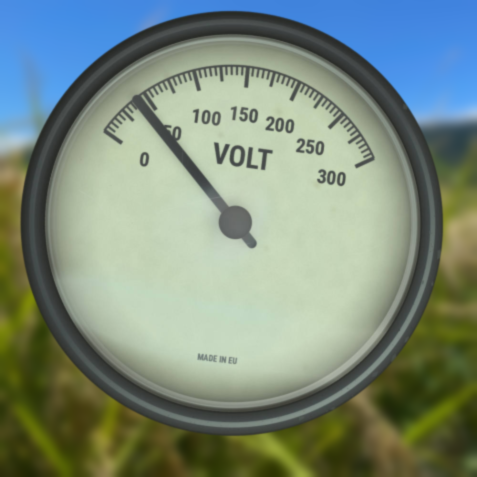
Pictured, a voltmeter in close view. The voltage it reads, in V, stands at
40 V
